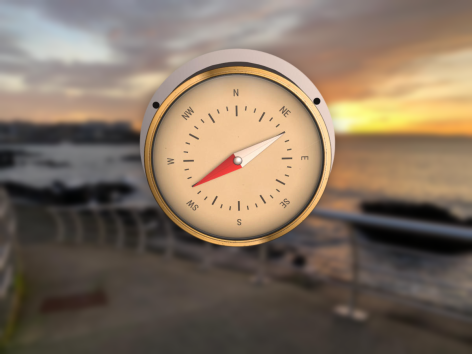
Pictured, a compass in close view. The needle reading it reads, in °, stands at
240 °
